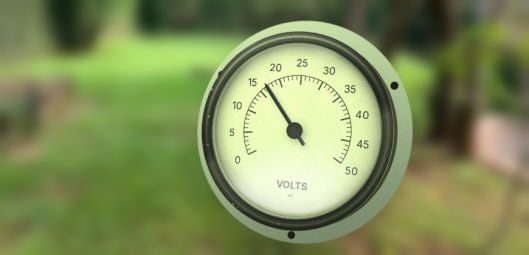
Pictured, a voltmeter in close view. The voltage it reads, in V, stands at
17 V
